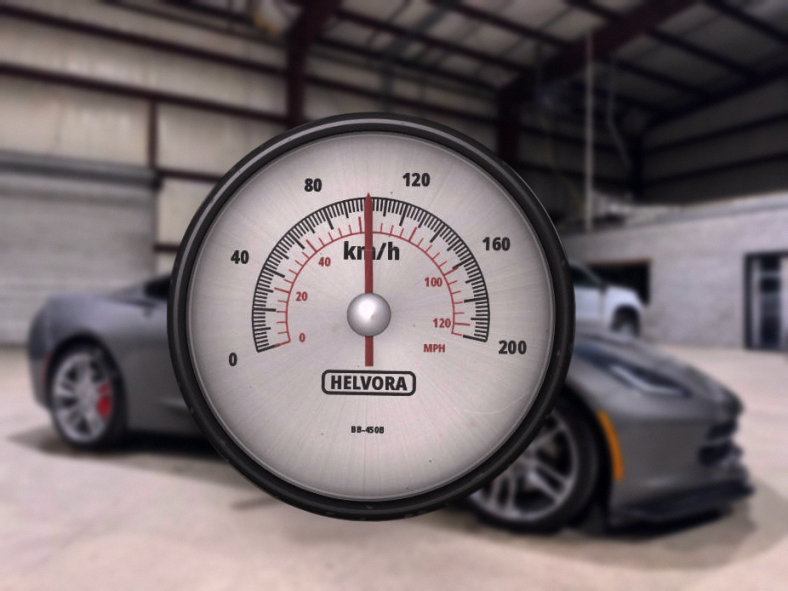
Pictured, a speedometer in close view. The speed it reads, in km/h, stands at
102 km/h
